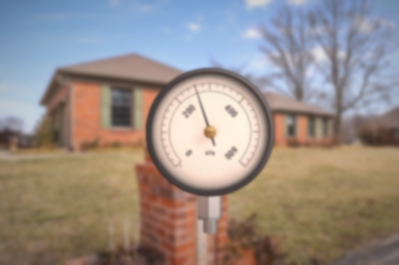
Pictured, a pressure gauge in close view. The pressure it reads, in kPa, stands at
260 kPa
